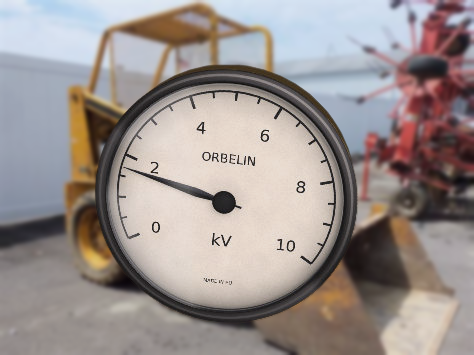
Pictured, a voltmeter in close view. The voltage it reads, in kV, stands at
1.75 kV
